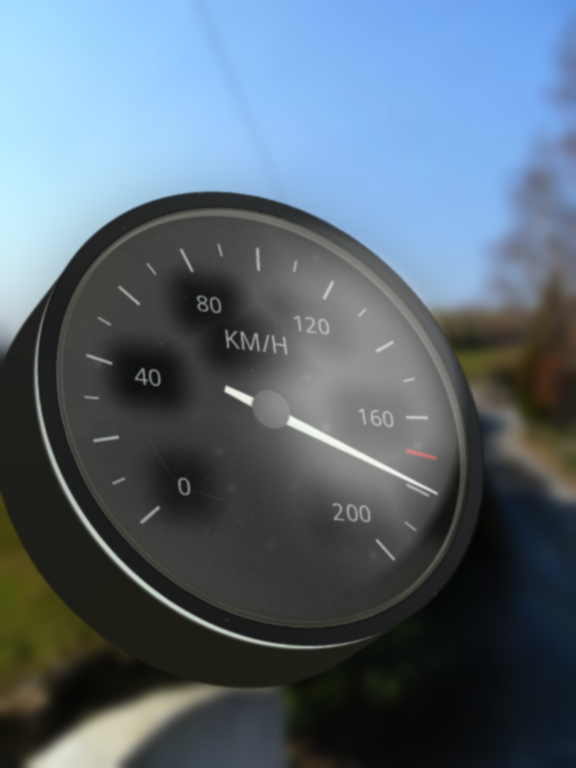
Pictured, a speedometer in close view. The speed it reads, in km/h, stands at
180 km/h
